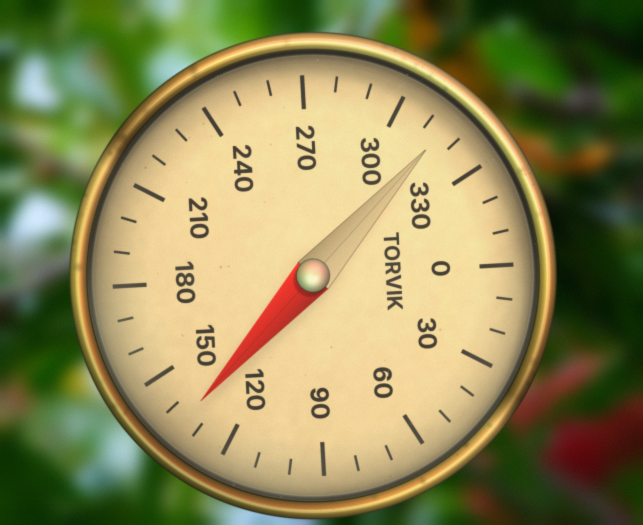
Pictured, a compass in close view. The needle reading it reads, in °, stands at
135 °
